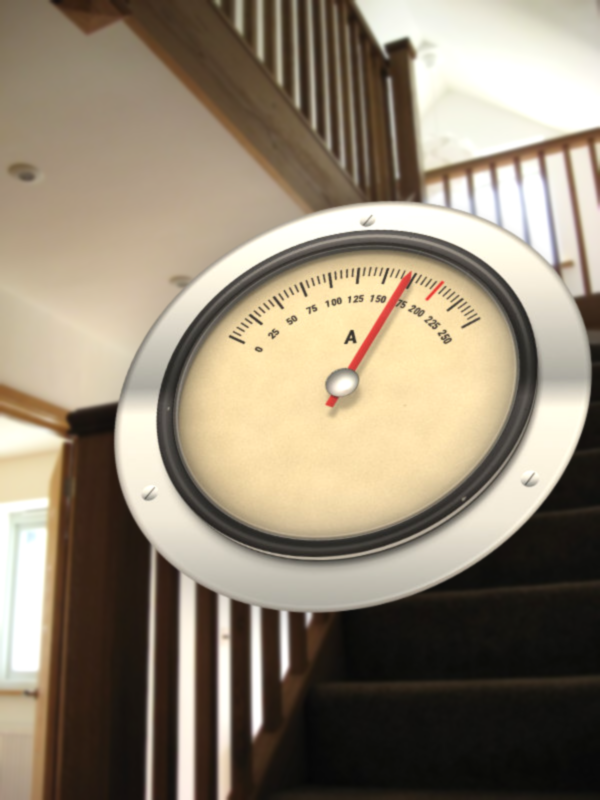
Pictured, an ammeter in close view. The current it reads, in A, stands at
175 A
